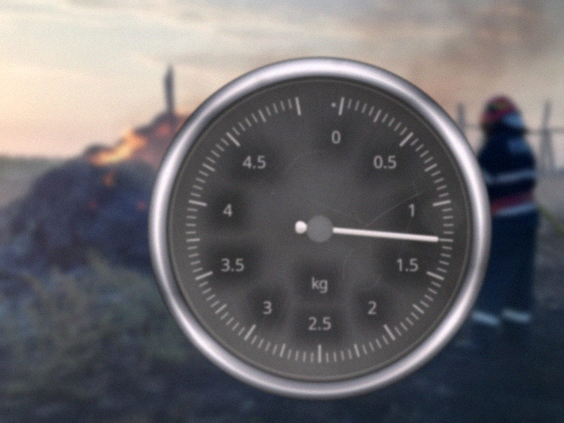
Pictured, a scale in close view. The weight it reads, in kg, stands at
1.25 kg
